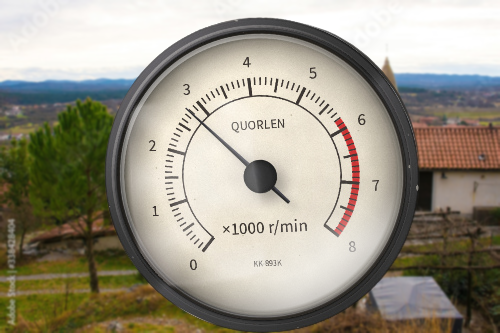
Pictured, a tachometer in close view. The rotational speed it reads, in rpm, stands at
2800 rpm
